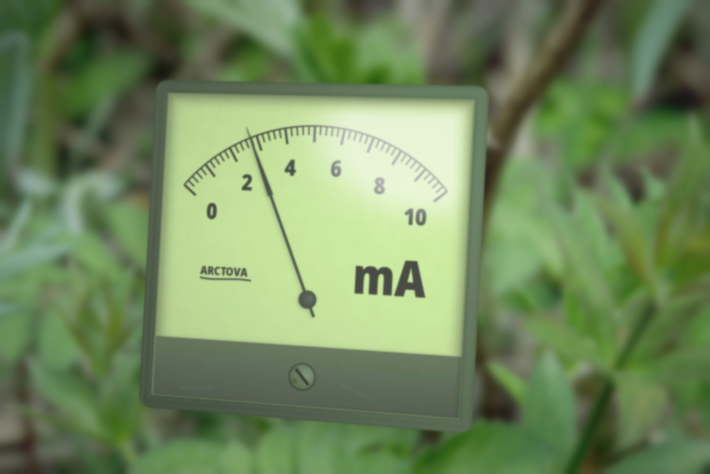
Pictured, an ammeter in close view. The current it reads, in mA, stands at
2.8 mA
